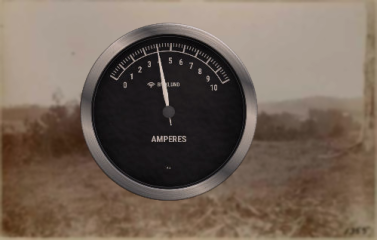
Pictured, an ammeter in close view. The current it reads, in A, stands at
4 A
